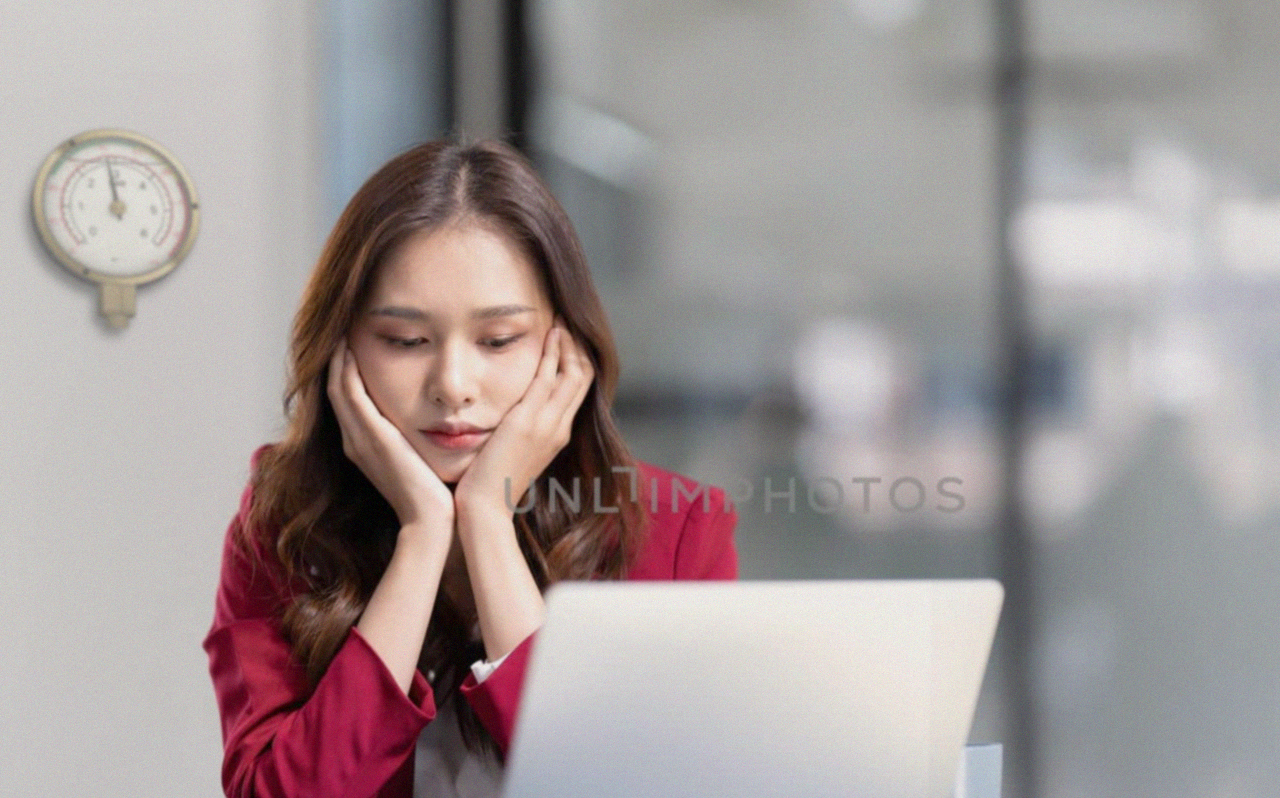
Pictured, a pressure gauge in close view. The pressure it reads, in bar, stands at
2.8 bar
